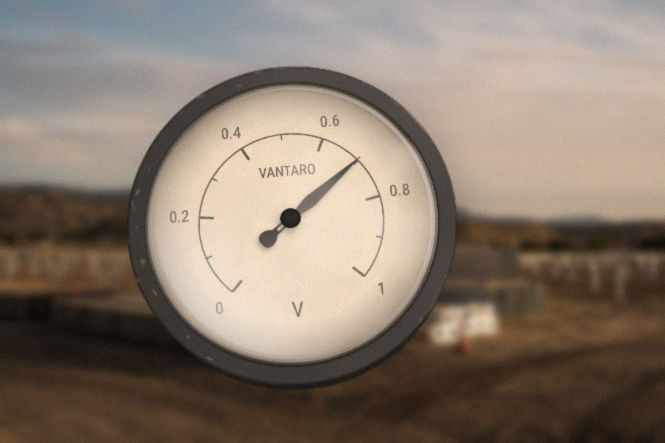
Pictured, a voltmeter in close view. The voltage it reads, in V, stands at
0.7 V
